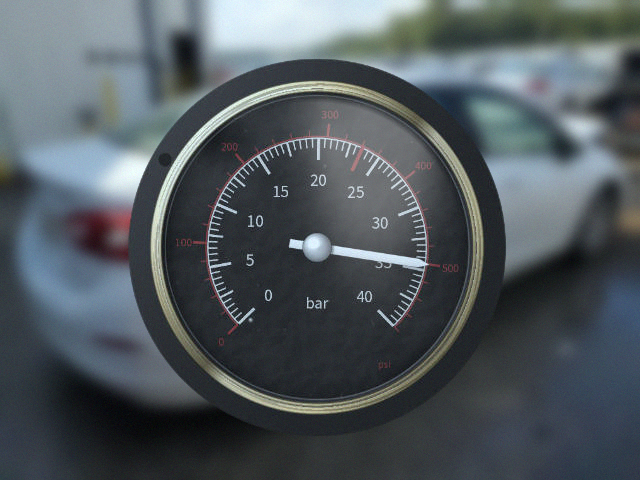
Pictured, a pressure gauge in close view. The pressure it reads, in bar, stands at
34.5 bar
